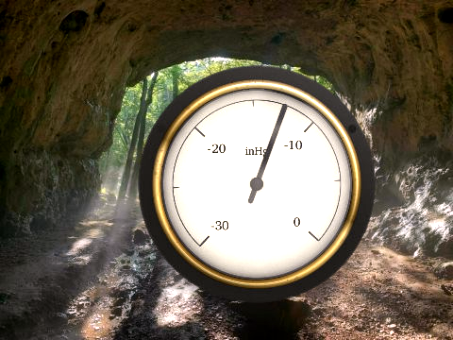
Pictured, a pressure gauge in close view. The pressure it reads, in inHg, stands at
-12.5 inHg
